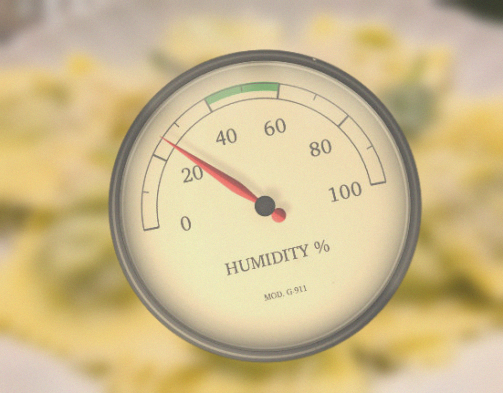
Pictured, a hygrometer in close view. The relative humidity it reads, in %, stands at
25 %
